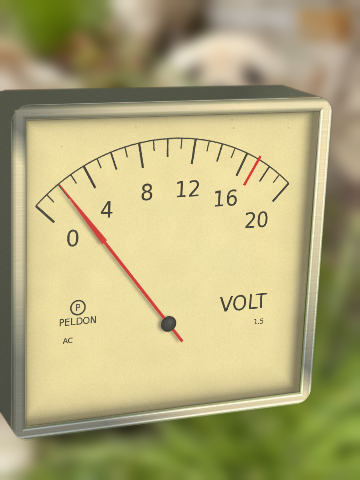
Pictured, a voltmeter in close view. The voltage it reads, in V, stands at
2 V
